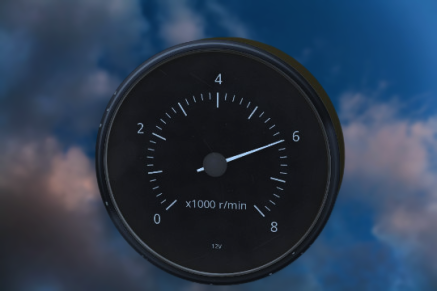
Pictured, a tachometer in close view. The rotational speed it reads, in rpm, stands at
6000 rpm
